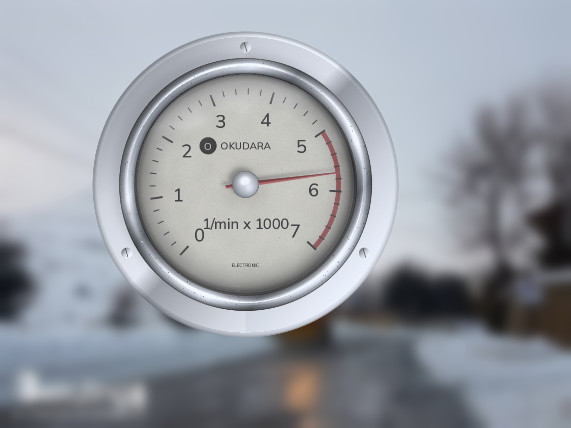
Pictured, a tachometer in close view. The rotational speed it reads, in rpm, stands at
5700 rpm
